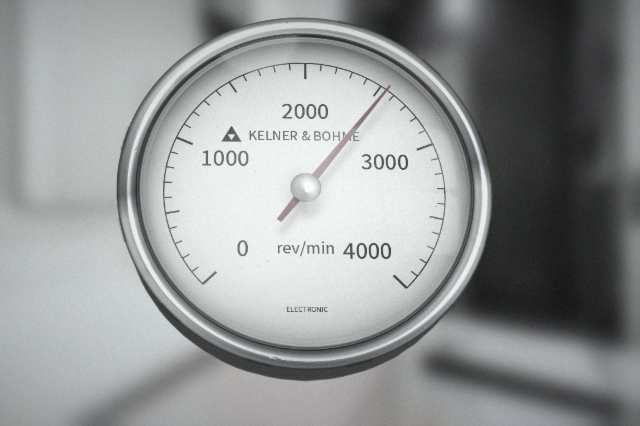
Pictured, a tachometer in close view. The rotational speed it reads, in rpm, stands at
2550 rpm
